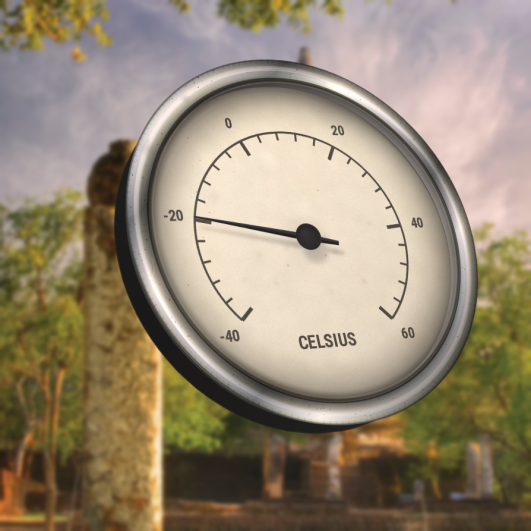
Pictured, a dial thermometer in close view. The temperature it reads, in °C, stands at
-20 °C
